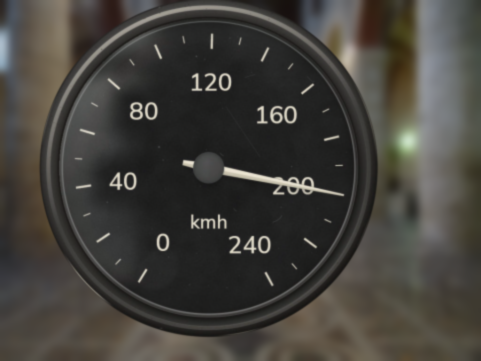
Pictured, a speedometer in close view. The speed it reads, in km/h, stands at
200 km/h
